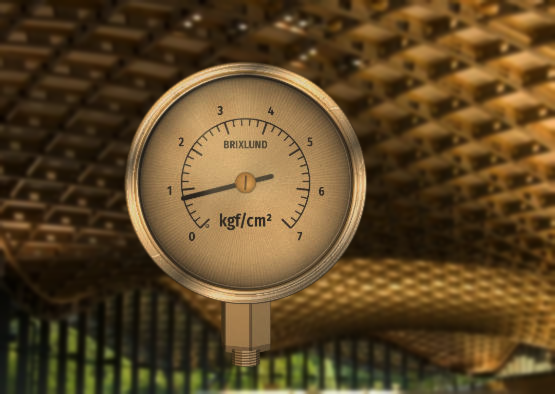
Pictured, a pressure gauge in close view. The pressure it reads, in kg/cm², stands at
0.8 kg/cm²
